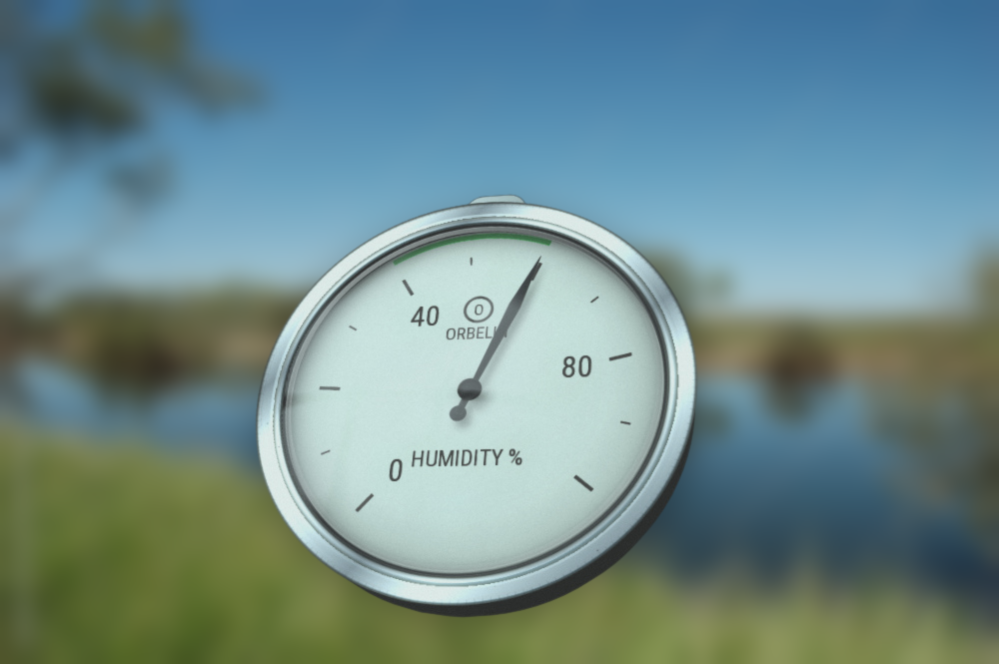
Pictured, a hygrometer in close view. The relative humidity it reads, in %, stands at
60 %
